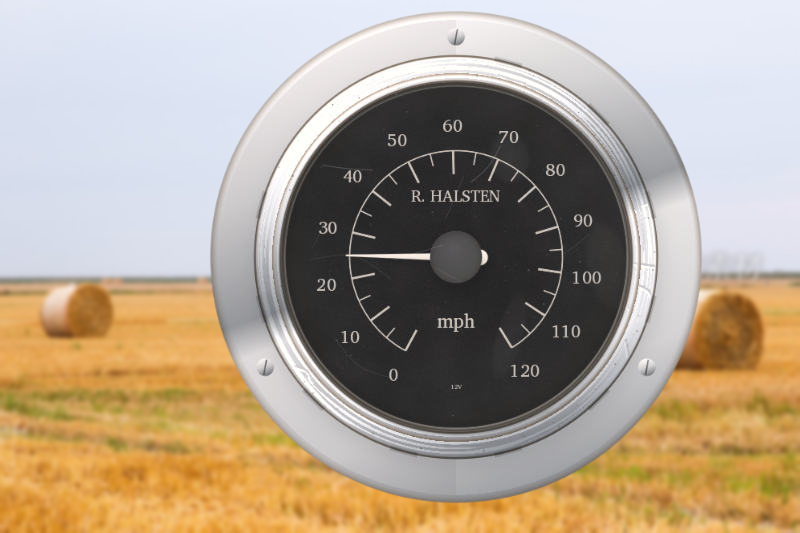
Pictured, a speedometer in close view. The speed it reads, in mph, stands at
25 mph
